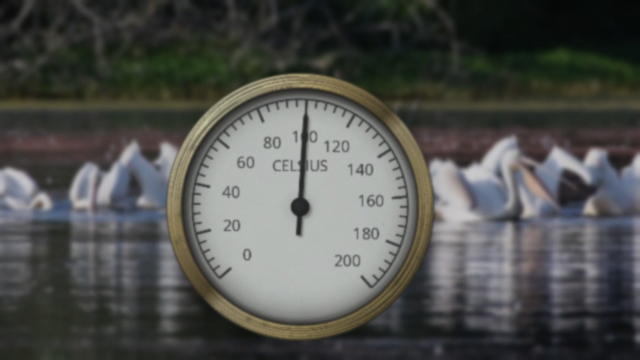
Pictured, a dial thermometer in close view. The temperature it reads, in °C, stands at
100 °C
